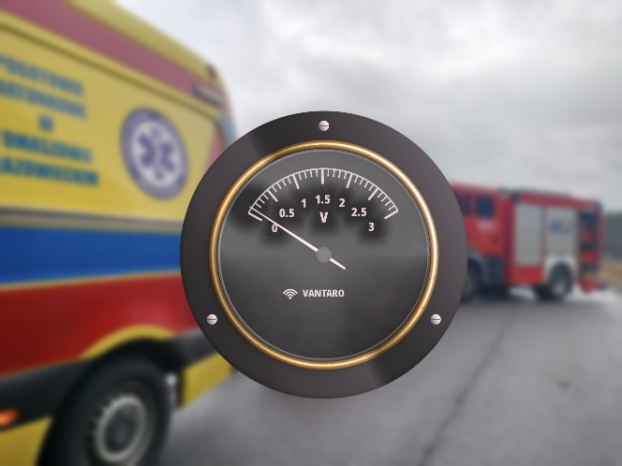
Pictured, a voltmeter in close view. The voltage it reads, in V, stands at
0.1 V
